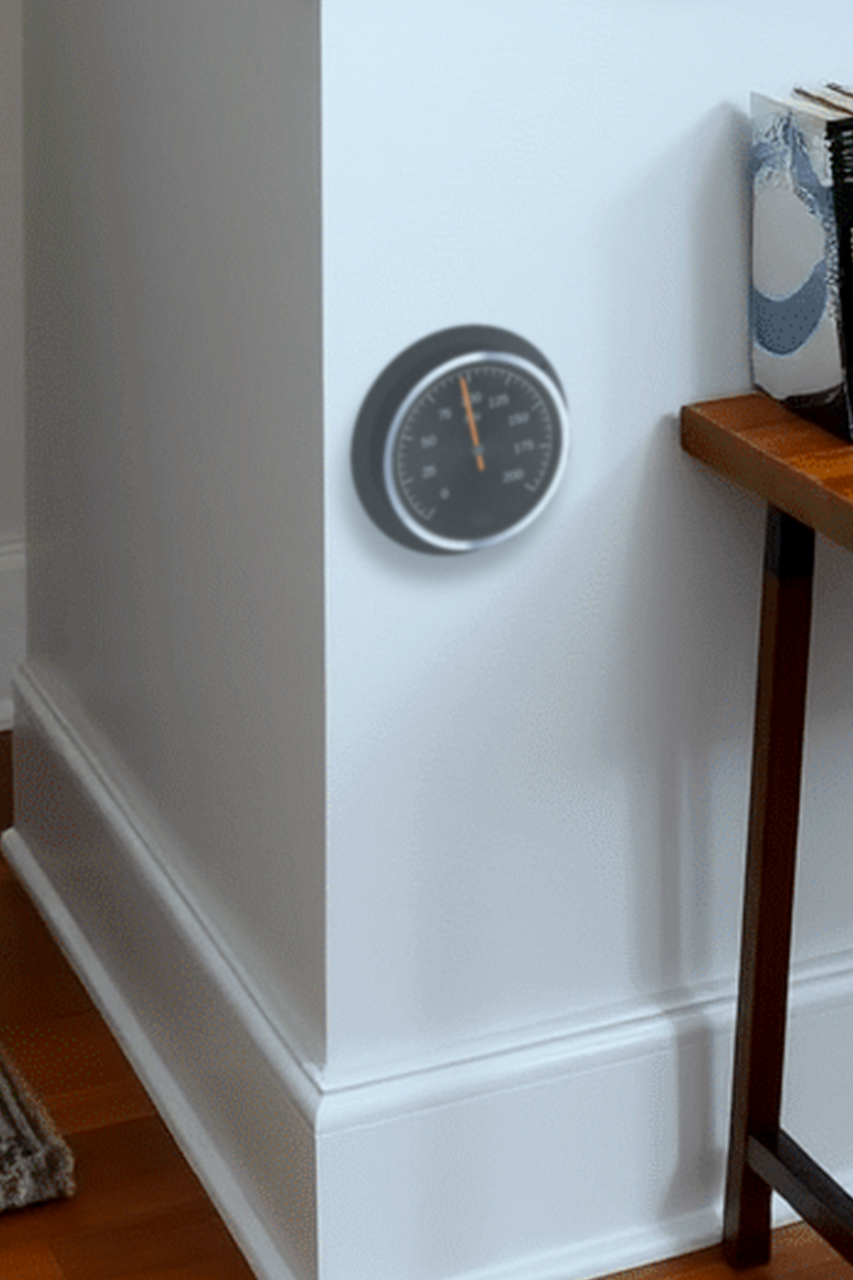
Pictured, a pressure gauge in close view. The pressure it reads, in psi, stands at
95 psi
